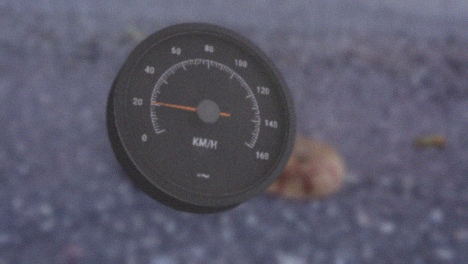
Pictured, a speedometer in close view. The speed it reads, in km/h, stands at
20 km/h
